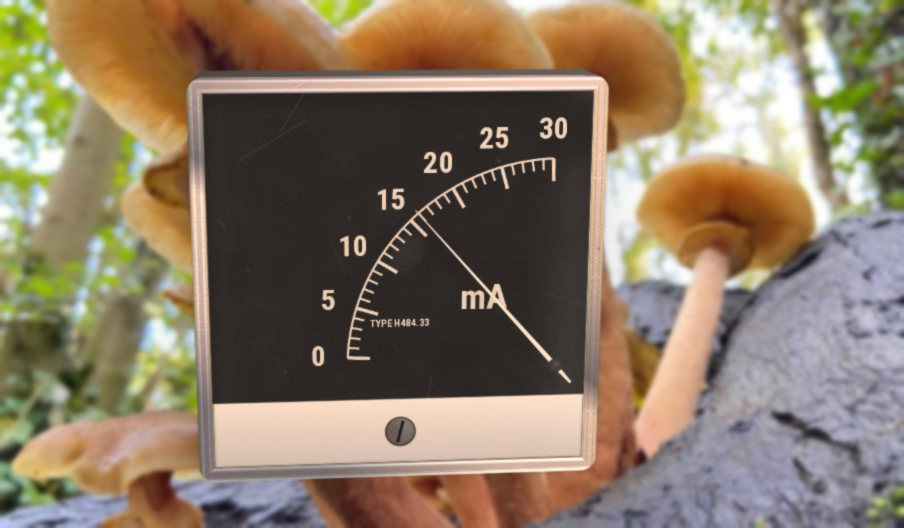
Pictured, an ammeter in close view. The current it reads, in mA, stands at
16 mA
